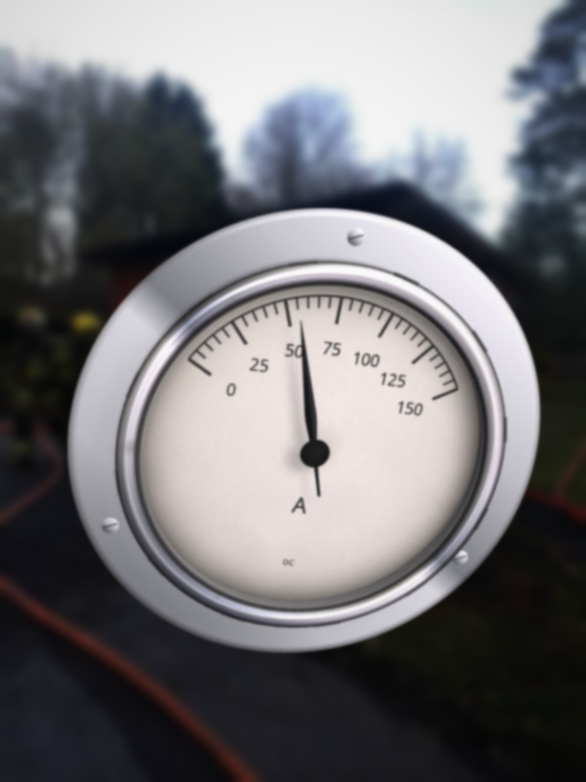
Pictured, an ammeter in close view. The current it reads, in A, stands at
55 A
